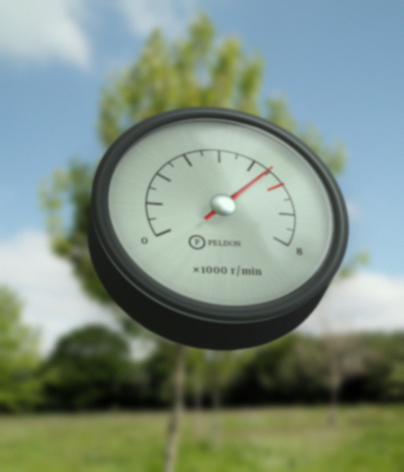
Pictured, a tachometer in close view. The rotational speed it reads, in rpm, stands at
5500 rpm
